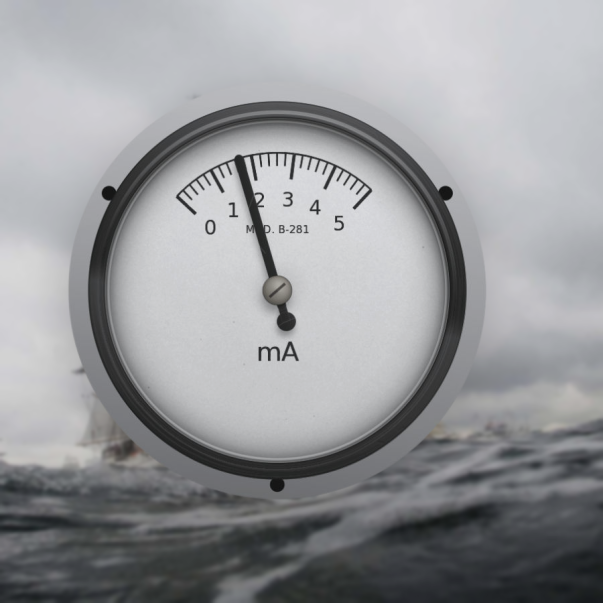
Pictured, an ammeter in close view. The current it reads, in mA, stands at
1.7 mA
